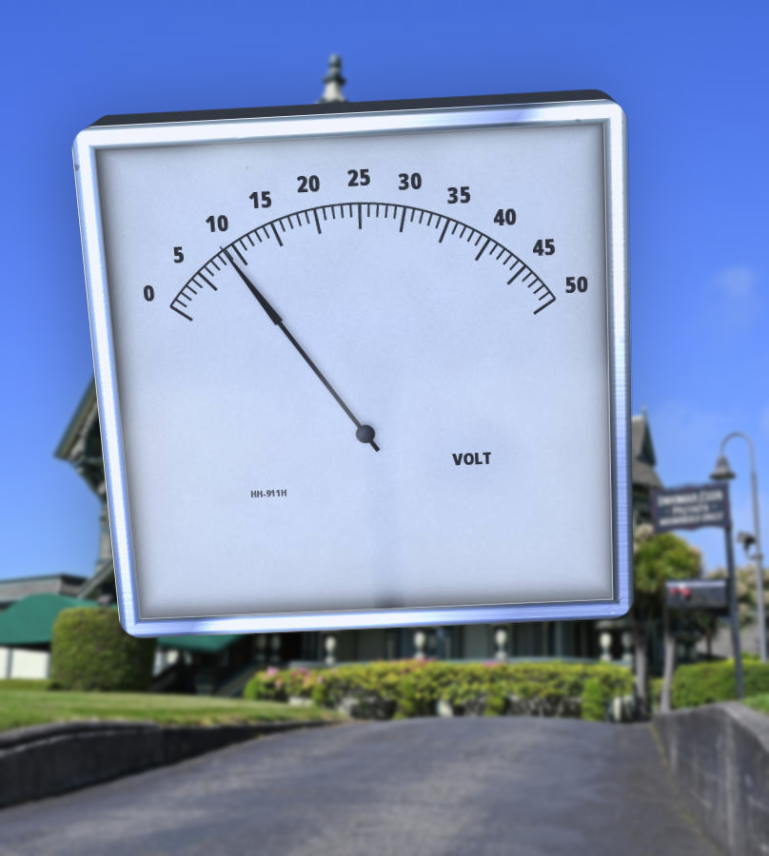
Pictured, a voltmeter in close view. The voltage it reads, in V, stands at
9 V
